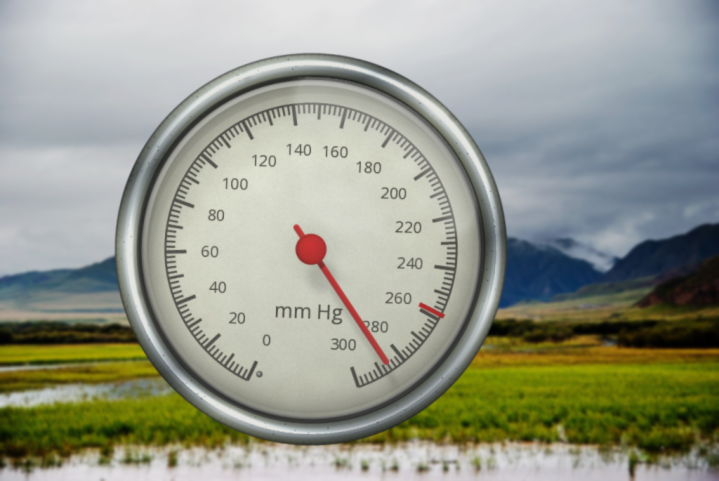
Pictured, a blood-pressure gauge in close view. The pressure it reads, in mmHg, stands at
286 mmHg
